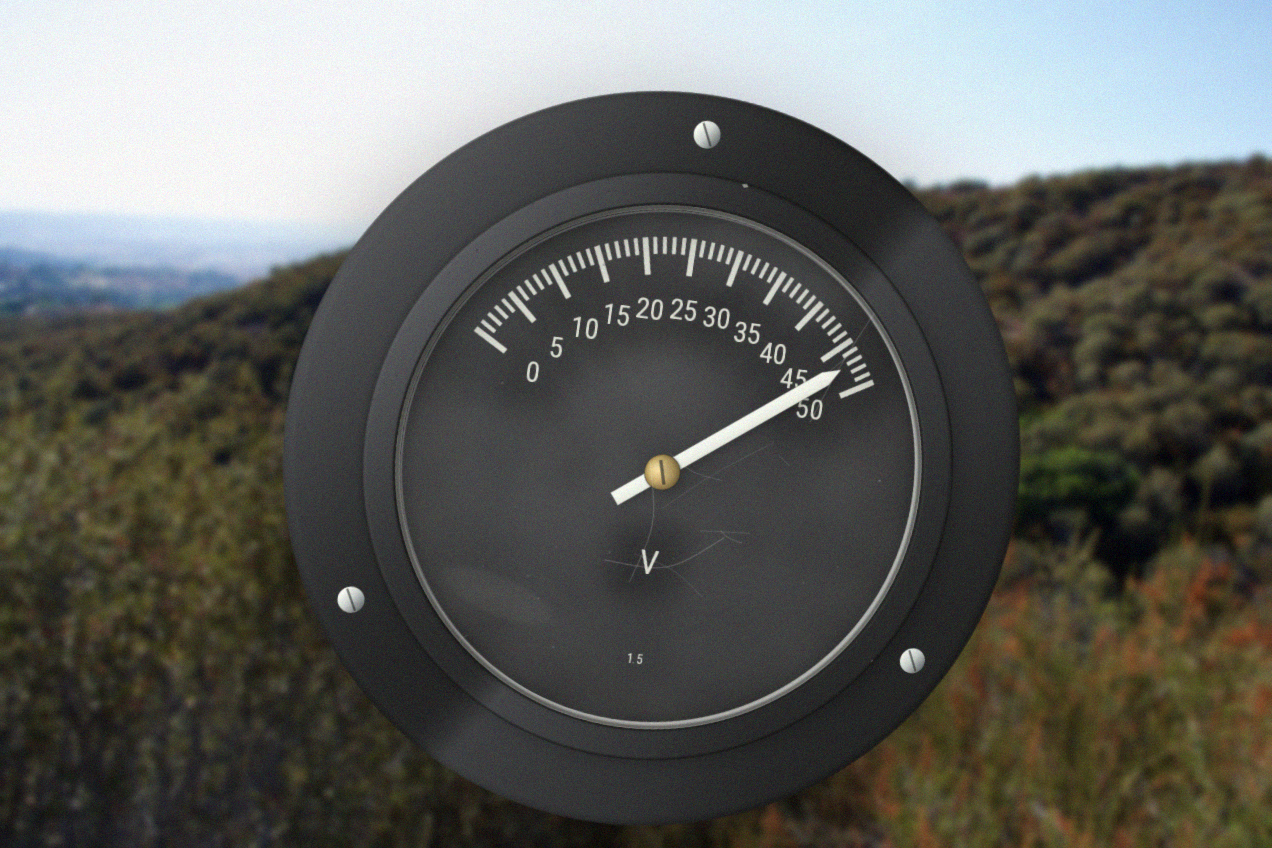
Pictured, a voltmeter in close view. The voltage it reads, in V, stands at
47 V
